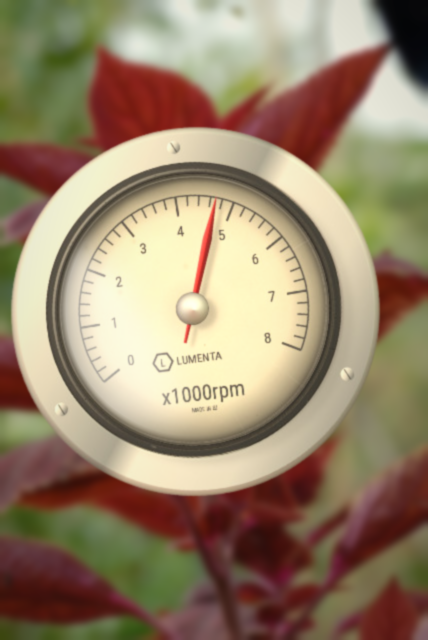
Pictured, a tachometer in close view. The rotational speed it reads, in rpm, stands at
4700 rpm
